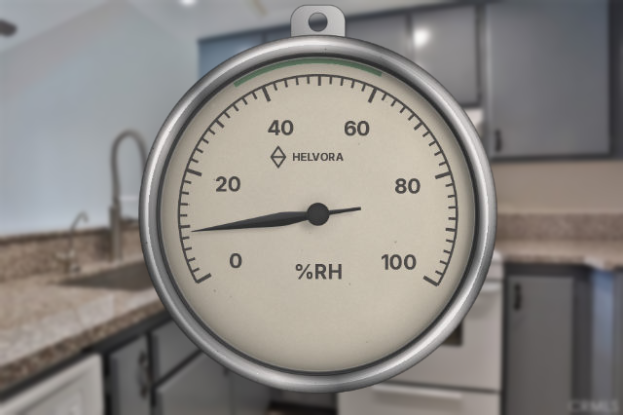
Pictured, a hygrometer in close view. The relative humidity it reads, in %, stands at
9 %
